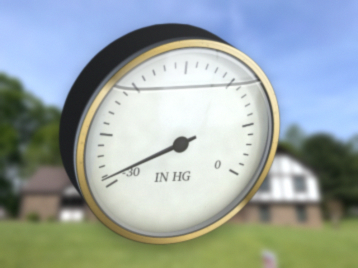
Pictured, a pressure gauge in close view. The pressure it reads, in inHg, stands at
-29 inHg
